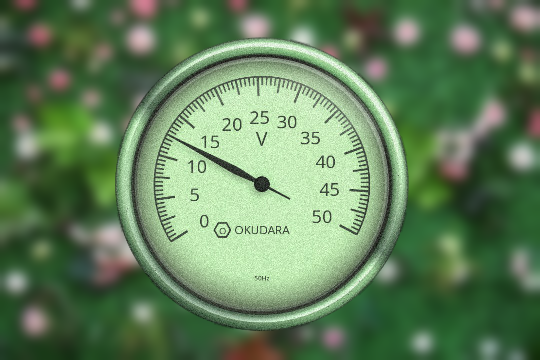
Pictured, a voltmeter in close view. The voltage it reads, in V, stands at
12.5 V
